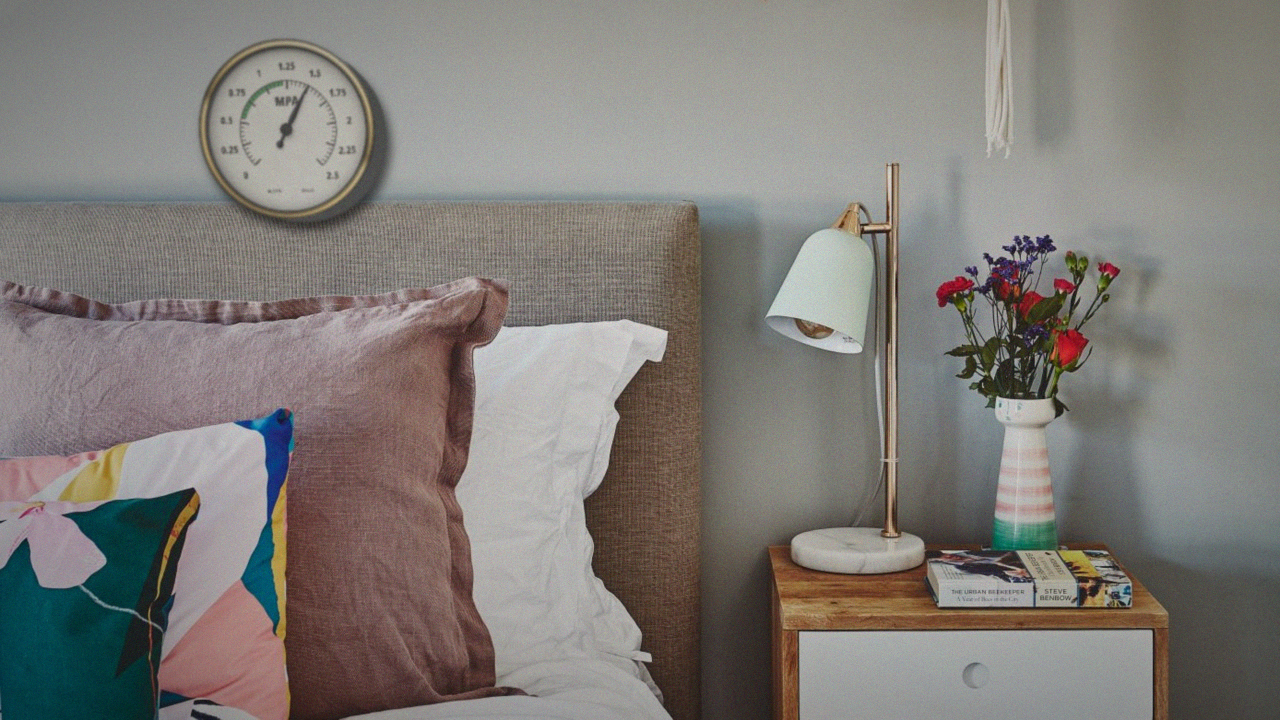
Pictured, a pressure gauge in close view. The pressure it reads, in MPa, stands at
1.5 MPa
